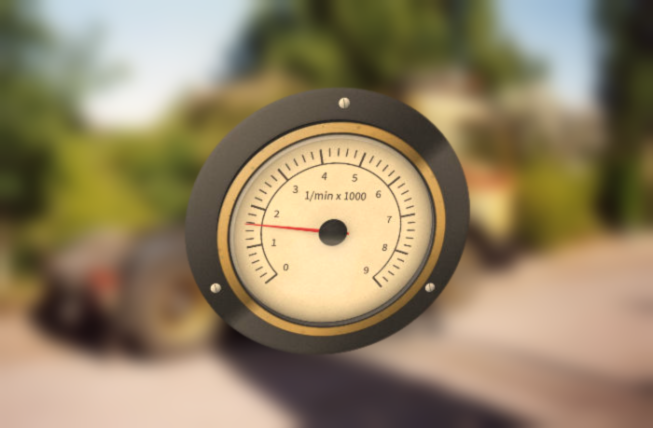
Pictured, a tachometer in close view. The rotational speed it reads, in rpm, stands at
1600 rpm
